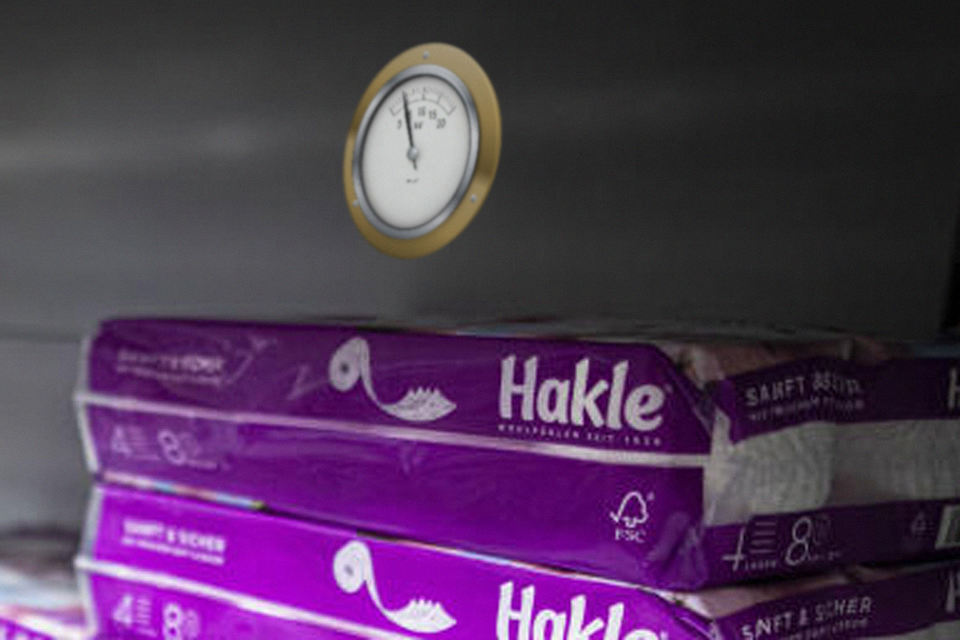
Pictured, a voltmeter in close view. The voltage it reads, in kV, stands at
5 kV
